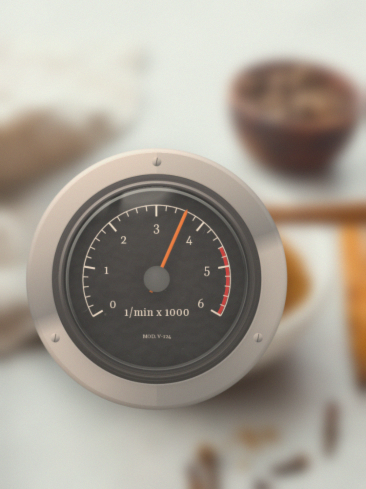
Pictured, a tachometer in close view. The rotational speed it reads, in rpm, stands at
3600 rpm
